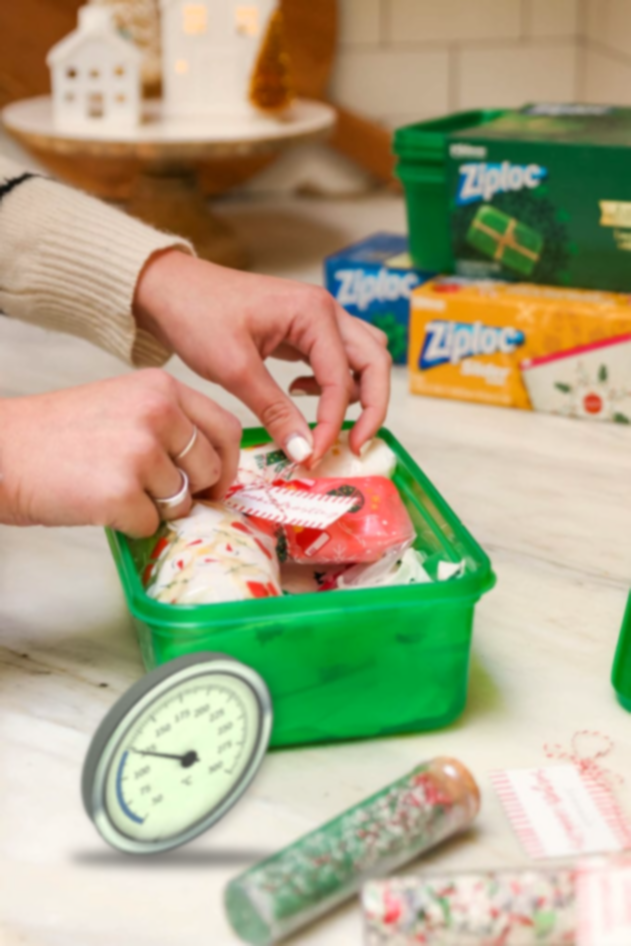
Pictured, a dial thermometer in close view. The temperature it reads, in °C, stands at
125 °C
